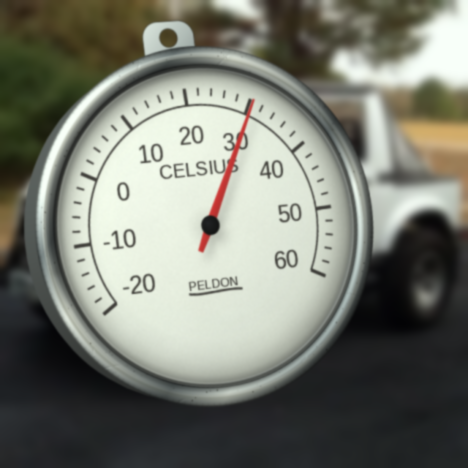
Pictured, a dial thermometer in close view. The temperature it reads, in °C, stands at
30 °C
